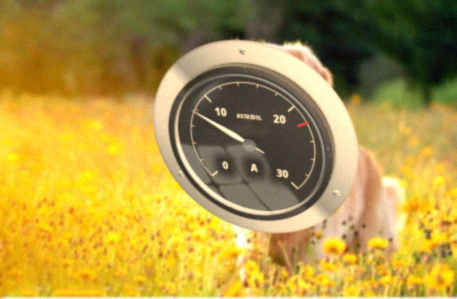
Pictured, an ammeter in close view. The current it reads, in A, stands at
8 A
